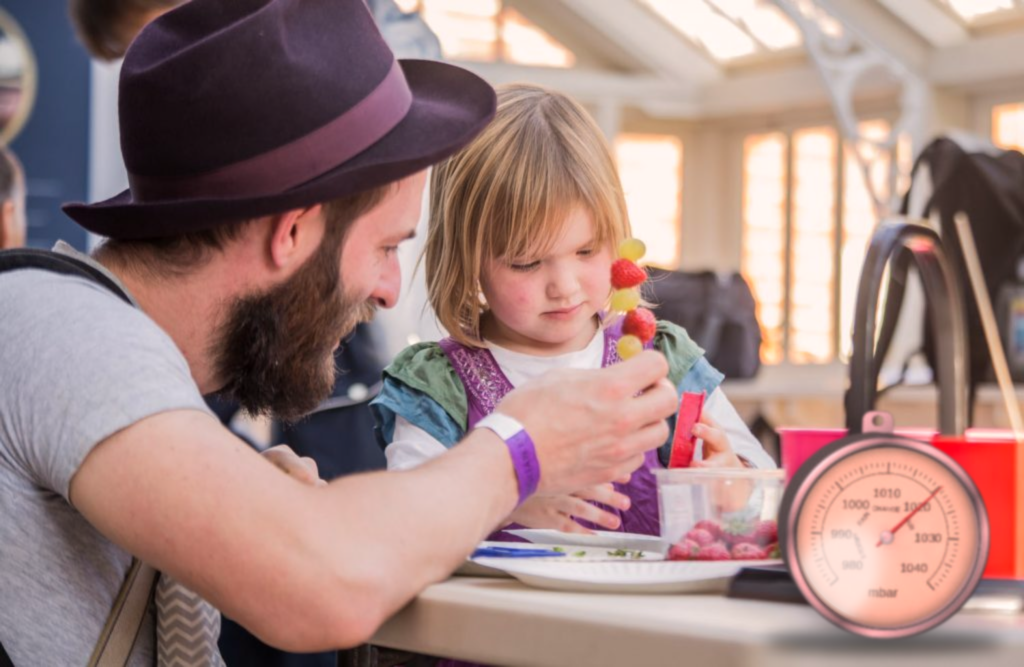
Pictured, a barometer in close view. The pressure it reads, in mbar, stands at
1020 mbar
